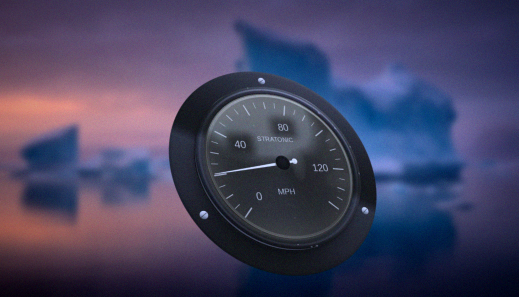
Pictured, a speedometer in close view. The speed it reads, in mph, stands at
20 mph
